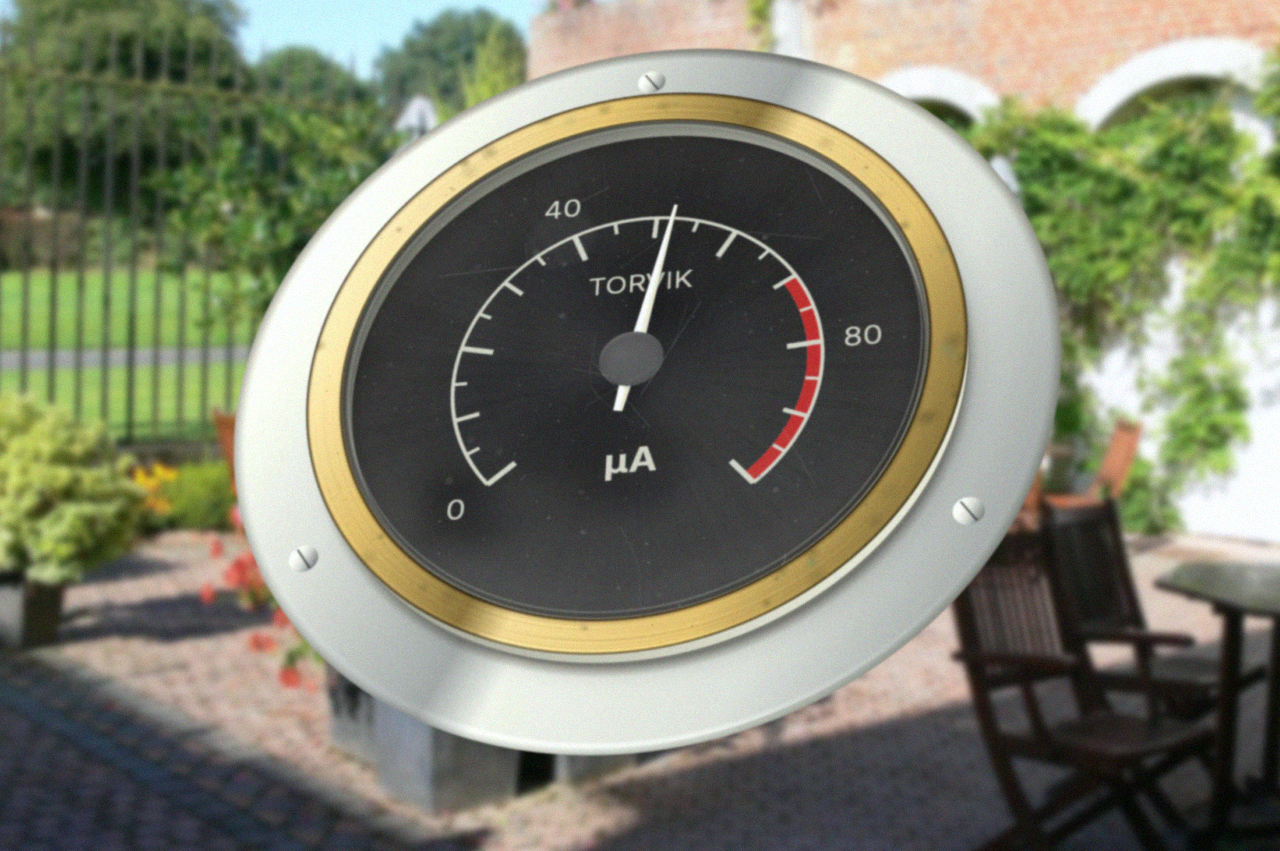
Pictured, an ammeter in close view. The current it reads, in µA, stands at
52.5 µA
